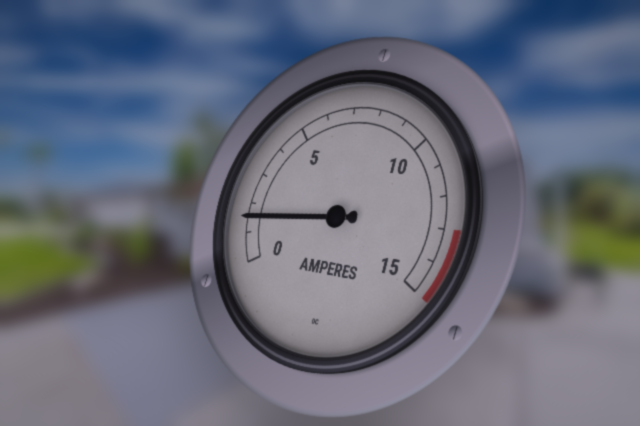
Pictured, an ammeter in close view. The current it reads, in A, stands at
1.5 A
